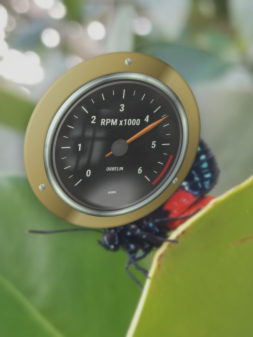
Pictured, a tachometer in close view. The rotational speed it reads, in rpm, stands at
4250 rpm
